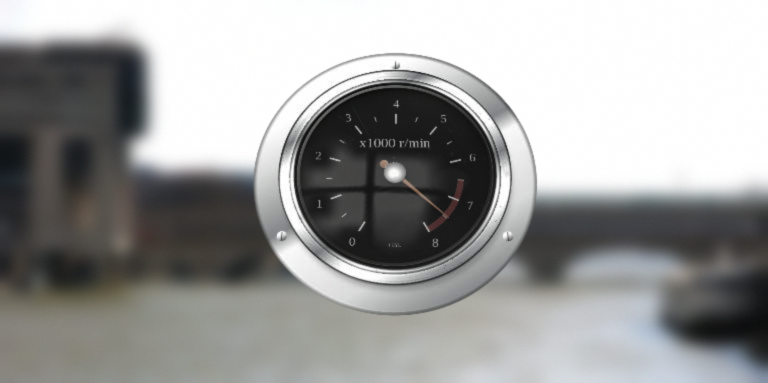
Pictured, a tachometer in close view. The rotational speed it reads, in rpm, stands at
7500 rpm
